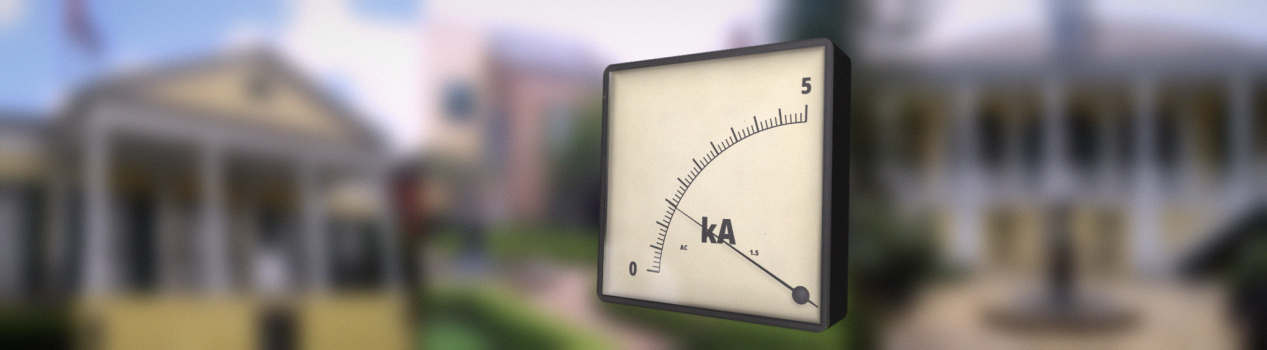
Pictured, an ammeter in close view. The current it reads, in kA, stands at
1.5 kA
